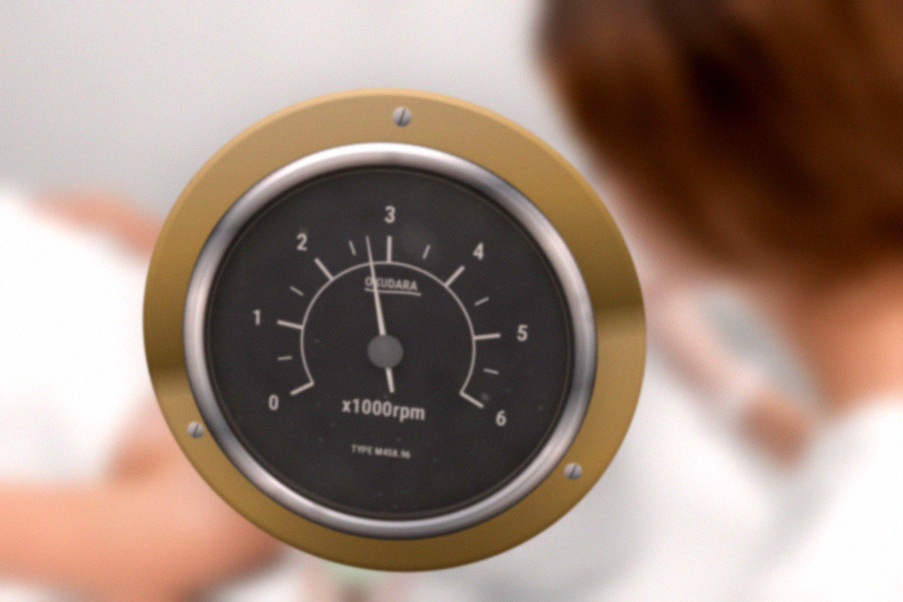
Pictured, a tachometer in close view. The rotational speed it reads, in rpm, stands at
2750 rpm
